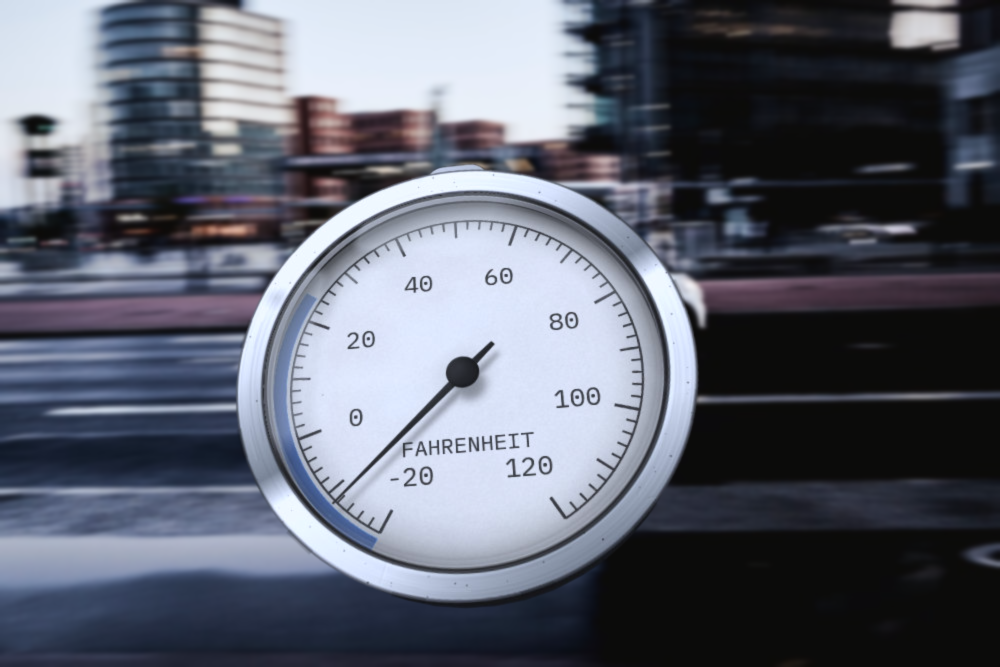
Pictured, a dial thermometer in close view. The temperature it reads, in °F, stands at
-12 °F
